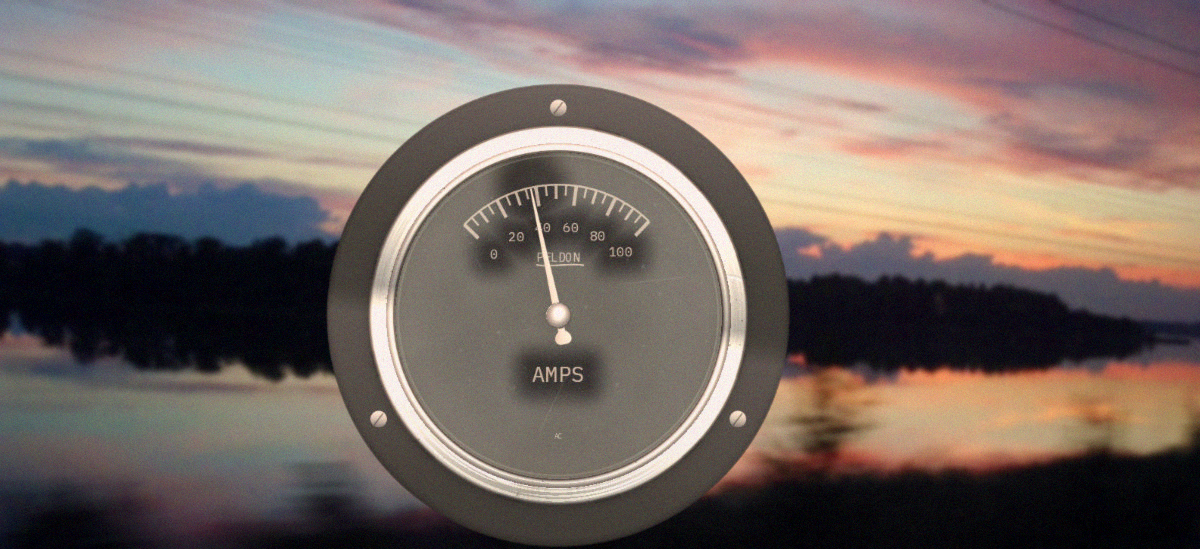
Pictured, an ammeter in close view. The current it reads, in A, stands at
37.5 A
